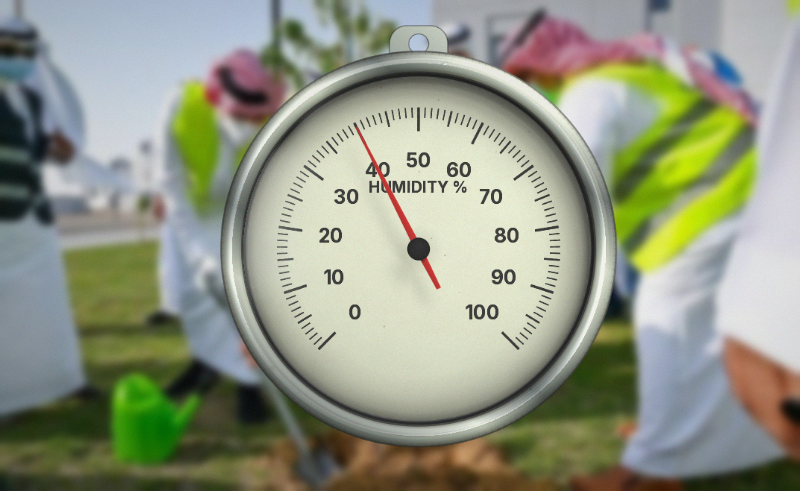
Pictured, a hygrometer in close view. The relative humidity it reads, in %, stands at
40 %
